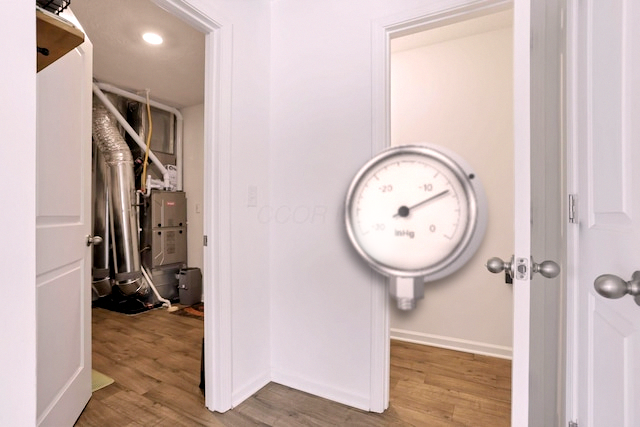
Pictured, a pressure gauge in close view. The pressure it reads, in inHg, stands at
-7 inHg
